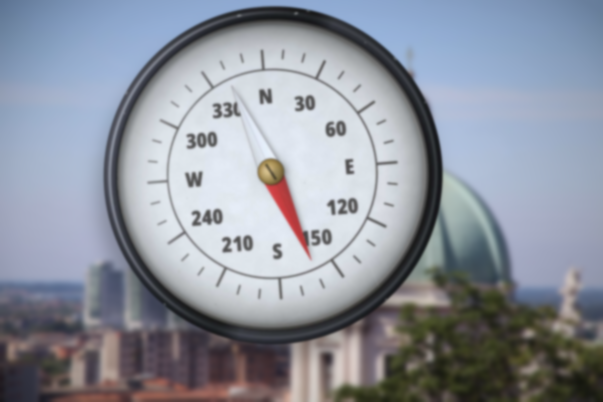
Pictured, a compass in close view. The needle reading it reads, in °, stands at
160 °
